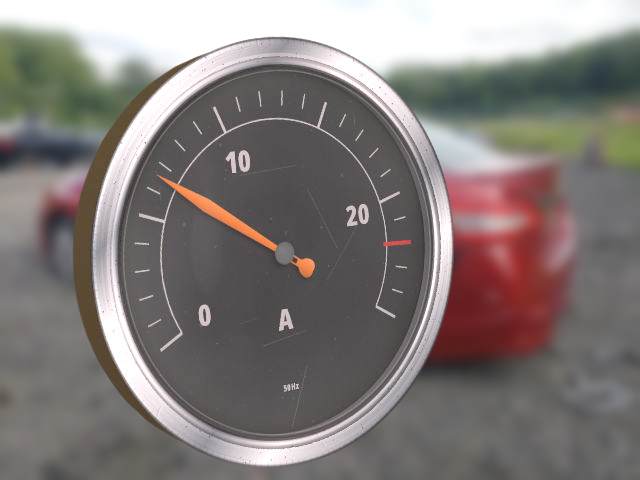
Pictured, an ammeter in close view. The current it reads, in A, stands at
6.5 A
